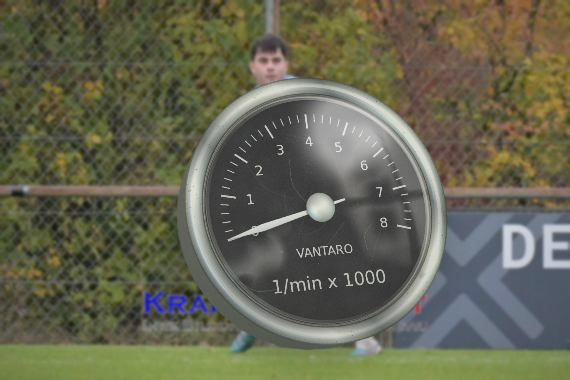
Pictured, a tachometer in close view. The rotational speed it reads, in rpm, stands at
0 rpm
